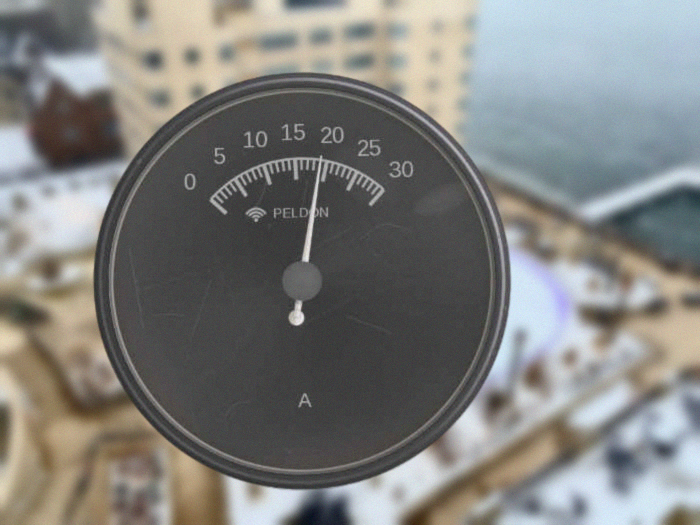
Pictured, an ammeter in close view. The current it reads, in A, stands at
19 A
